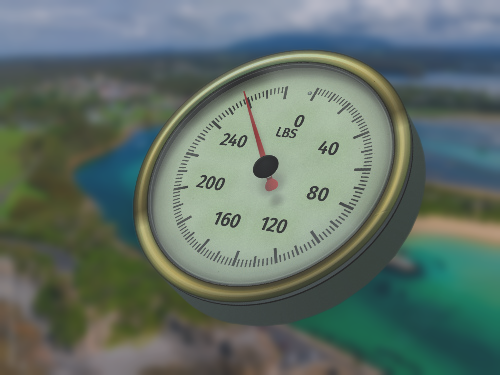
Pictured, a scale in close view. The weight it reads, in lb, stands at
260 lb
